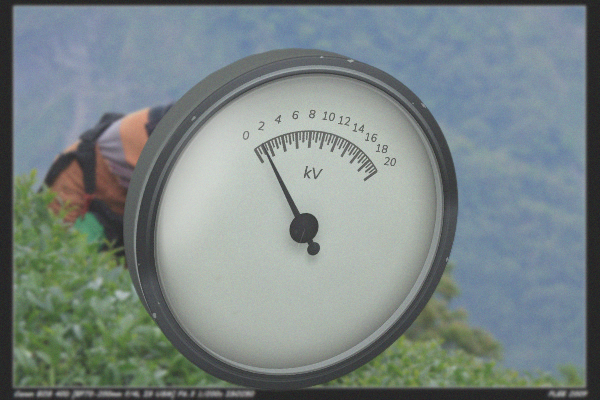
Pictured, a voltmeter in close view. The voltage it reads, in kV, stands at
1 kV
